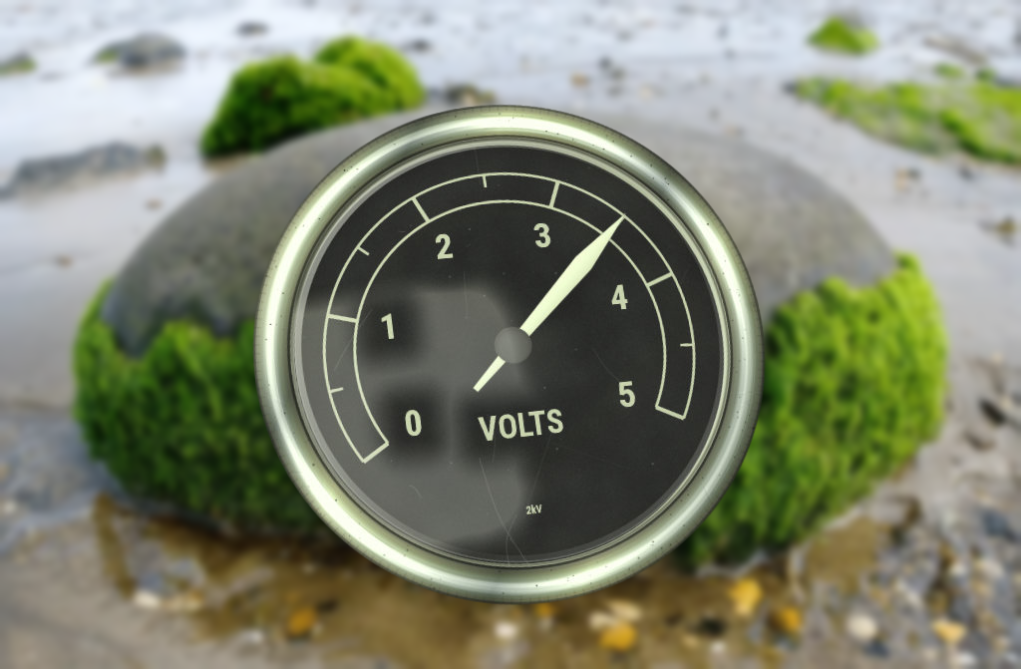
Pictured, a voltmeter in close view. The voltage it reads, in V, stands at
3.5 V
